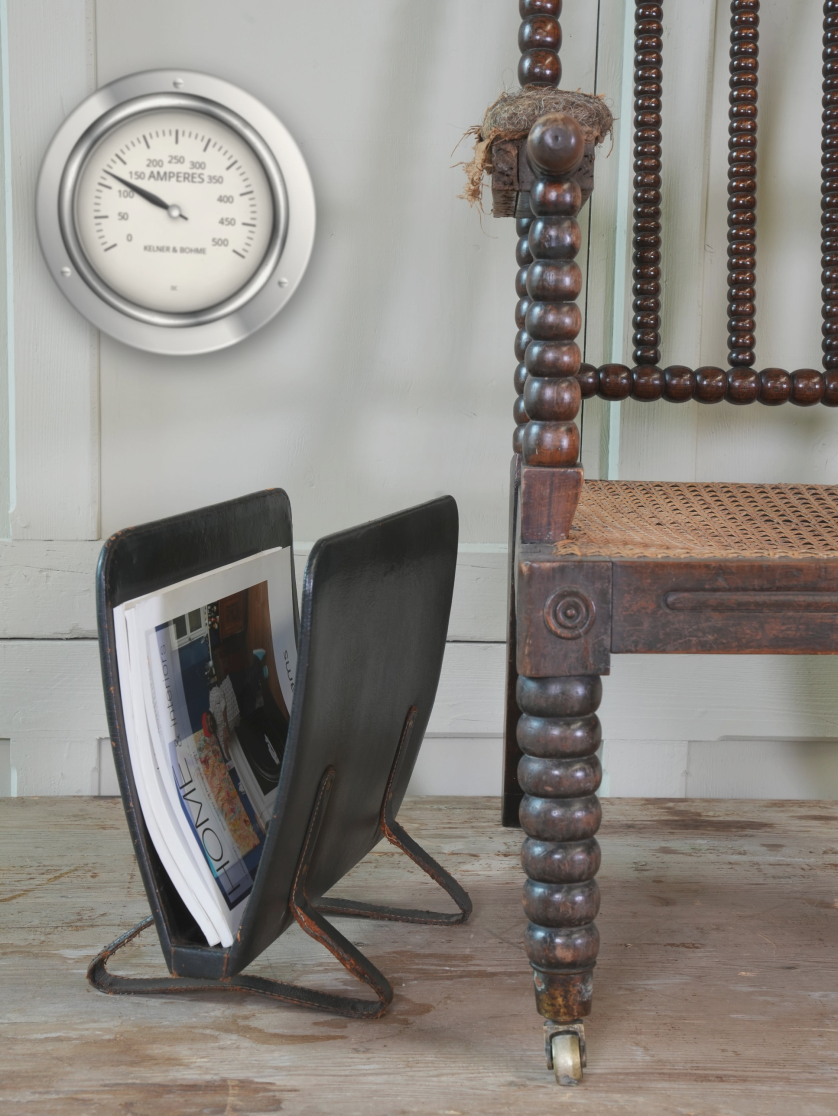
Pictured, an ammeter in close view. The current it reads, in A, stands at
120 A
